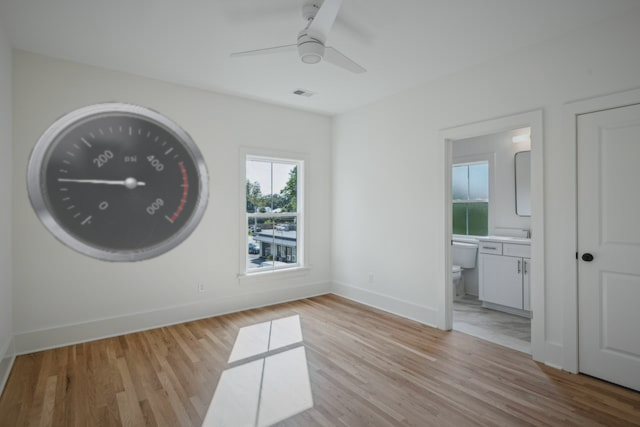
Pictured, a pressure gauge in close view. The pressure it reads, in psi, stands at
100 psi
